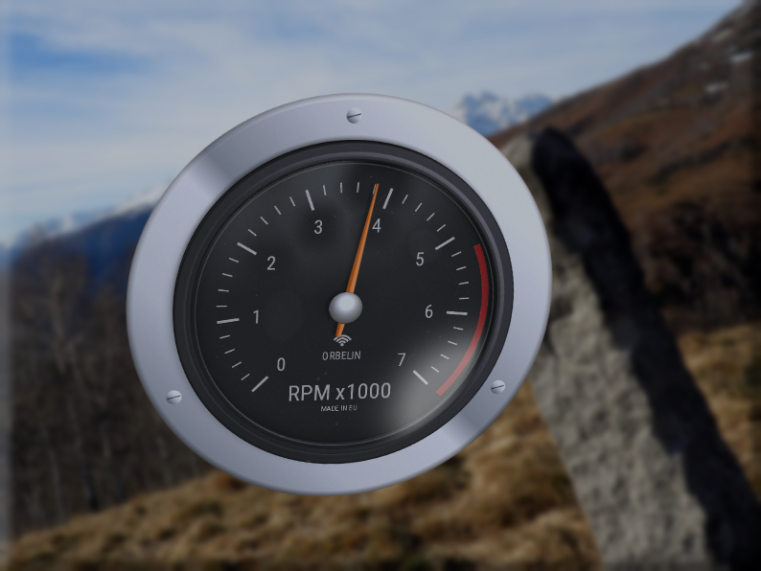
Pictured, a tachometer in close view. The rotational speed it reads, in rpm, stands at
3800 rpm
